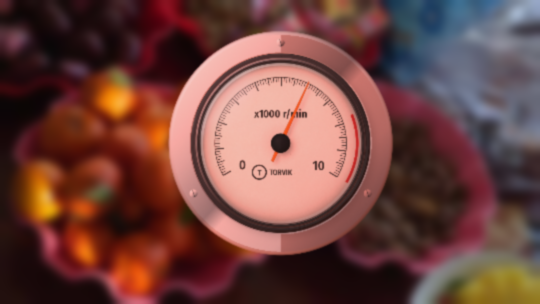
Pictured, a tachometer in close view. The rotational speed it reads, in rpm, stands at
6000 rpm
